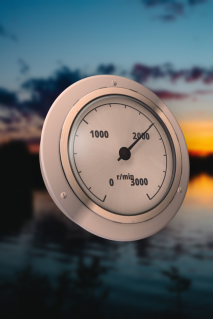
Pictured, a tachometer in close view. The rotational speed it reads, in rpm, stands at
2000 rpm
